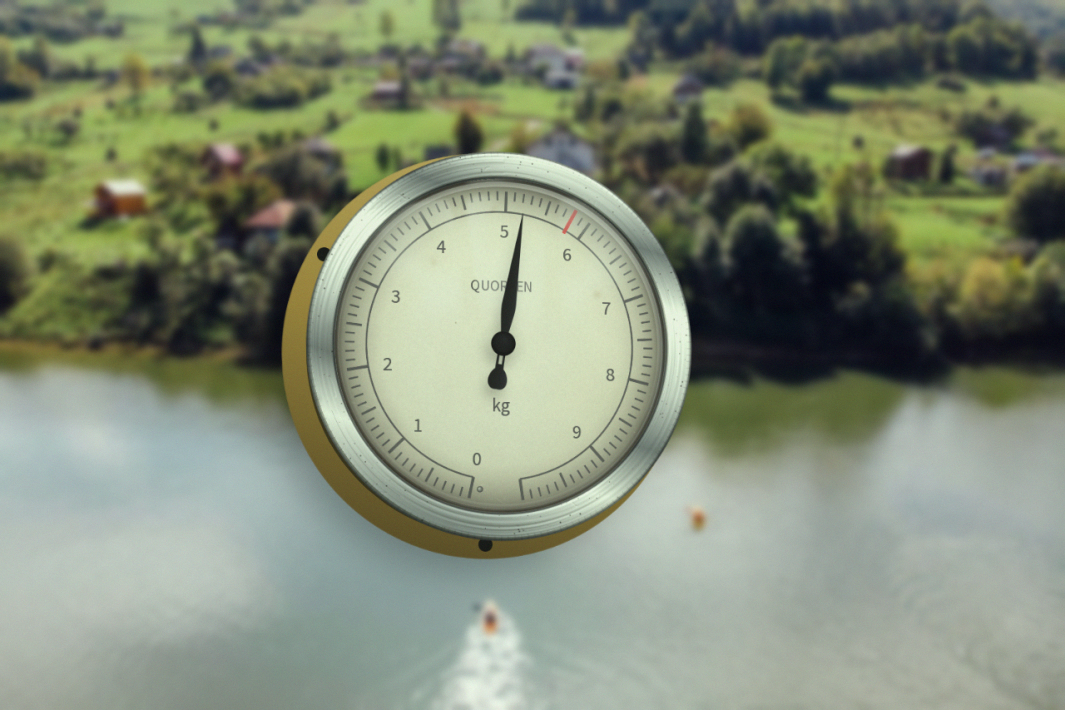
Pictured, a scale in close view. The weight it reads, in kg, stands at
5.2 kg
